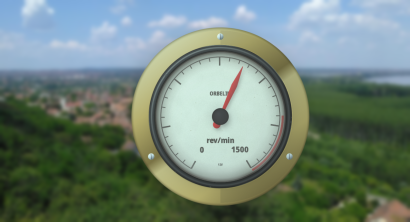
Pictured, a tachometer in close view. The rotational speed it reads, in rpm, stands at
875 rpm
